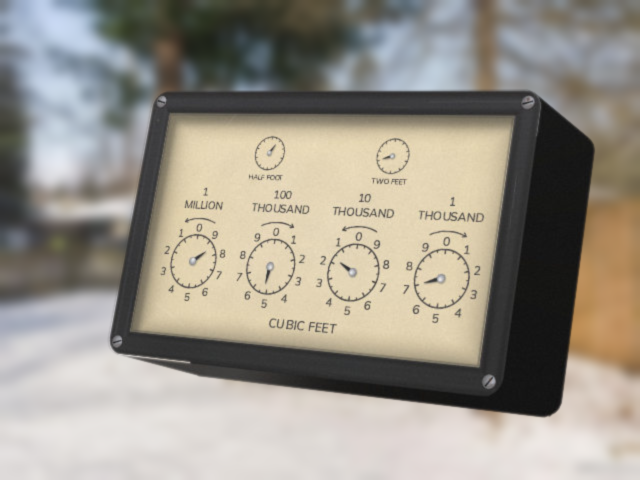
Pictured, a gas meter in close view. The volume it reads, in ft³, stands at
851700 ft³
